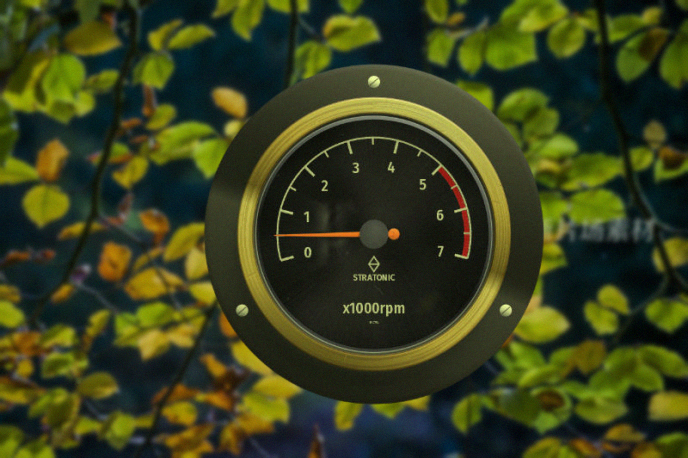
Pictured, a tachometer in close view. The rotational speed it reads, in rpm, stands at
500 rpm
